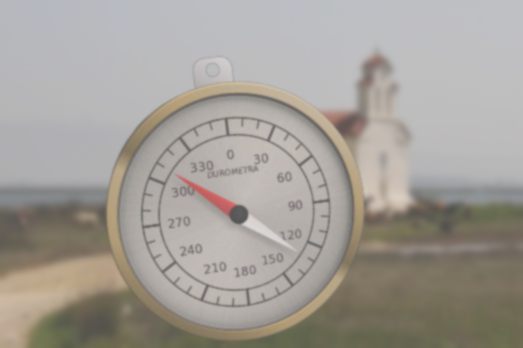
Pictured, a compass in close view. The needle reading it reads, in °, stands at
310 °
